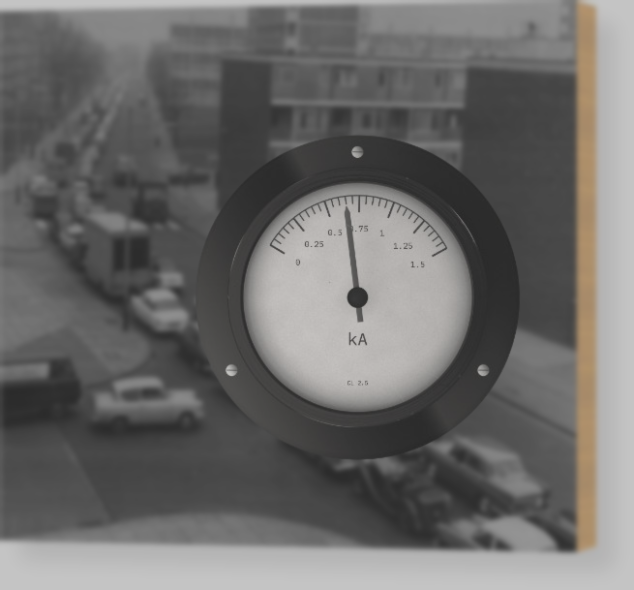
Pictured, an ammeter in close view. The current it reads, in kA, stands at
0.65 kA
